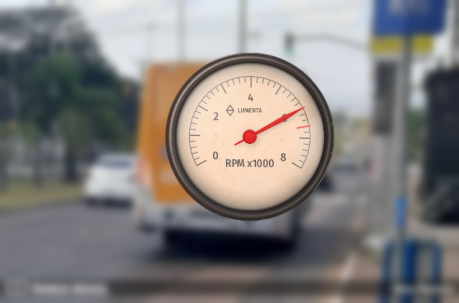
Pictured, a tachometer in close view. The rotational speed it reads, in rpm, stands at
6000 rpm
